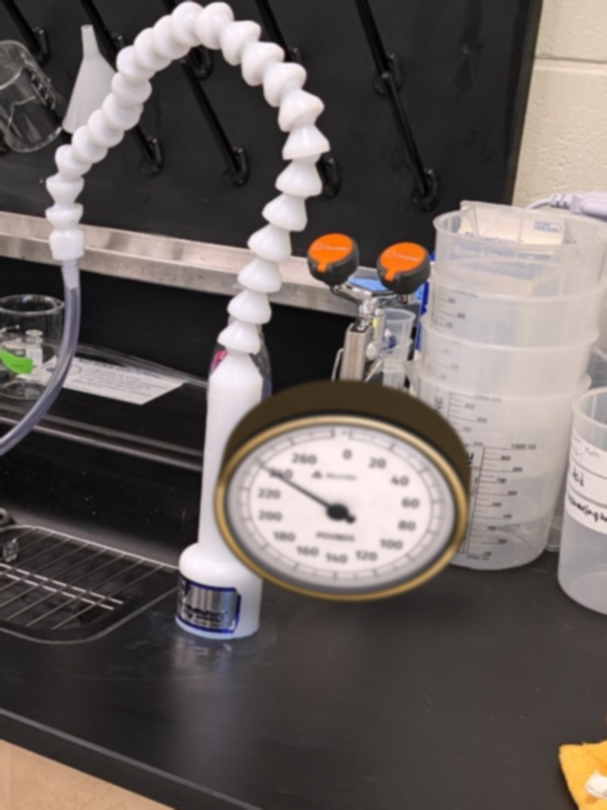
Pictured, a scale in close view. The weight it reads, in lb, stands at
240 lb
